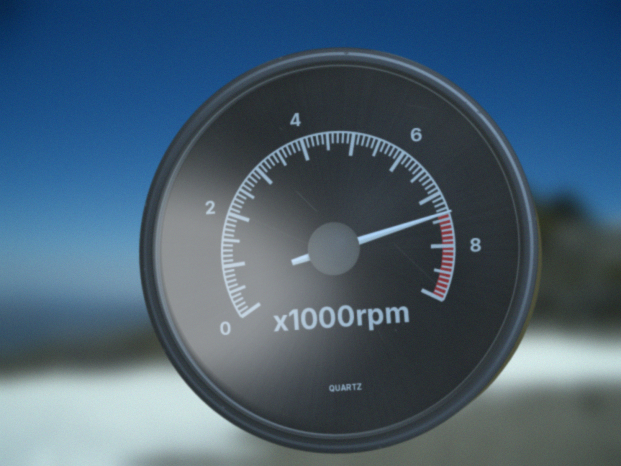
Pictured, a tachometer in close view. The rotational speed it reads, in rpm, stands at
7400 rpm
